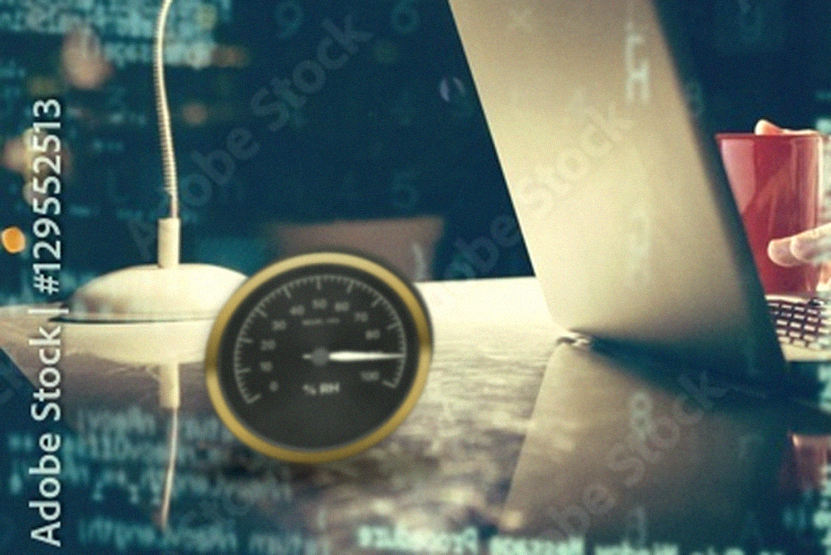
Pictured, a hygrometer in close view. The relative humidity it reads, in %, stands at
90 %
